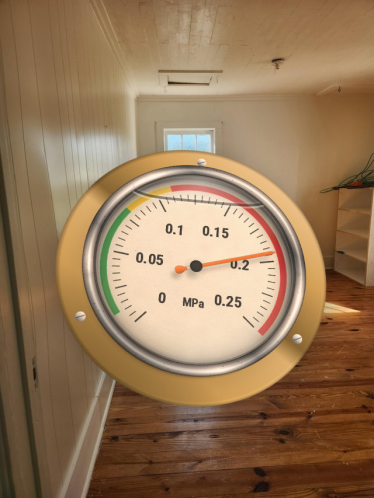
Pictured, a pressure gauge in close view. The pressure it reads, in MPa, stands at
0.195 MPa
